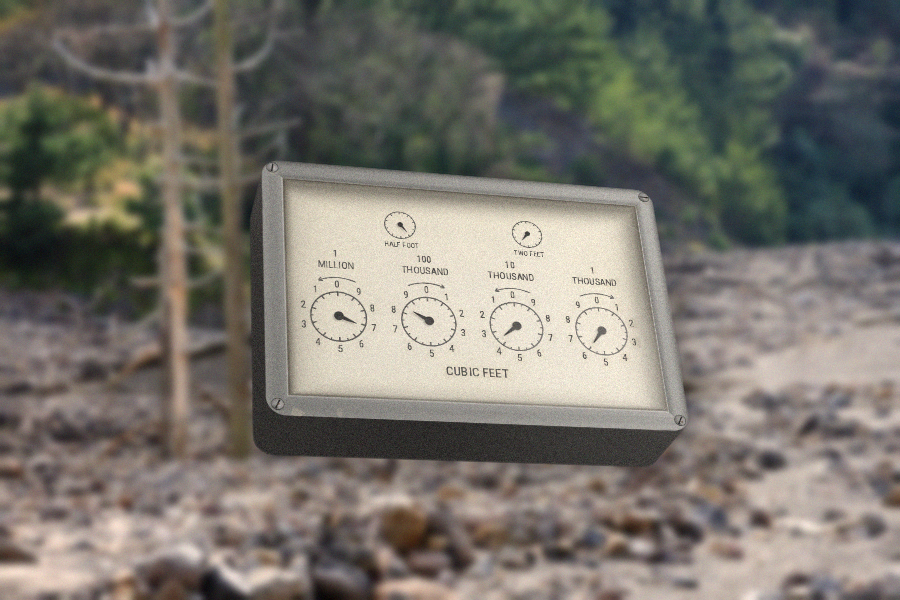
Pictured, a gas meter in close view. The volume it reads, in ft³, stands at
683600 ft³
